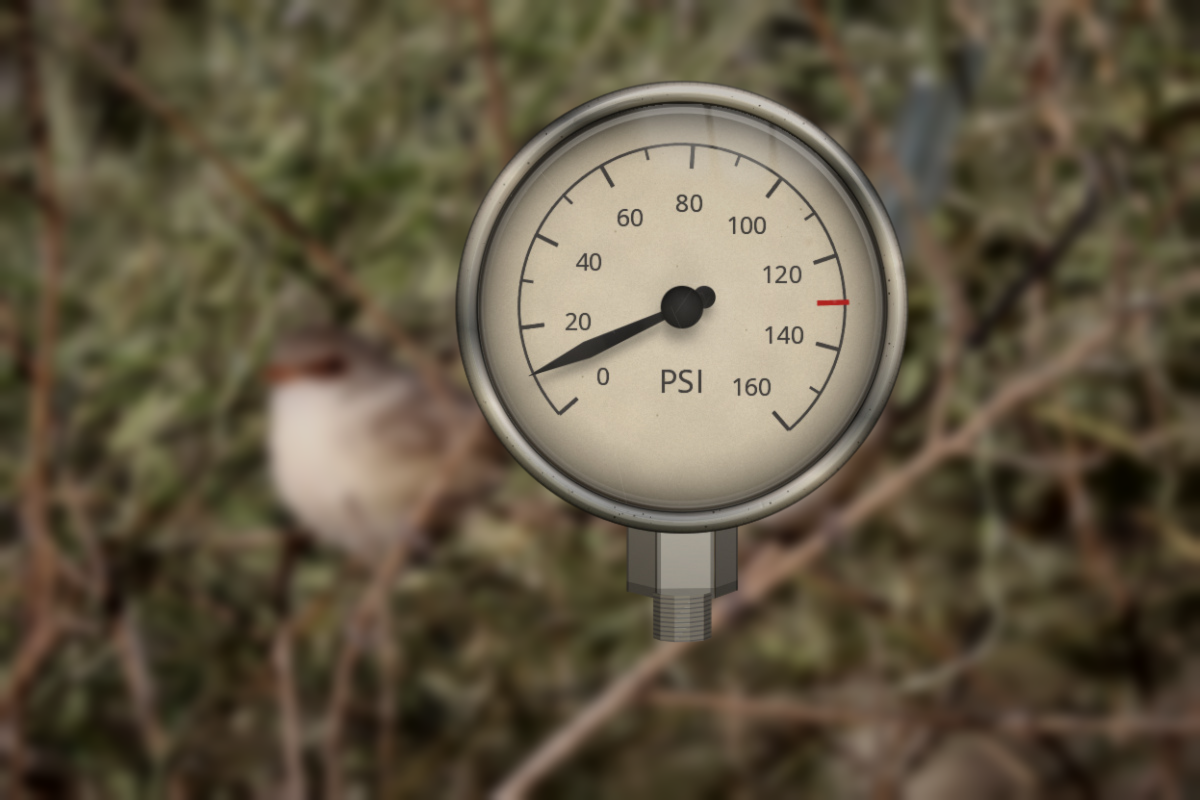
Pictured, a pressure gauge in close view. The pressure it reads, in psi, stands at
10 psi
